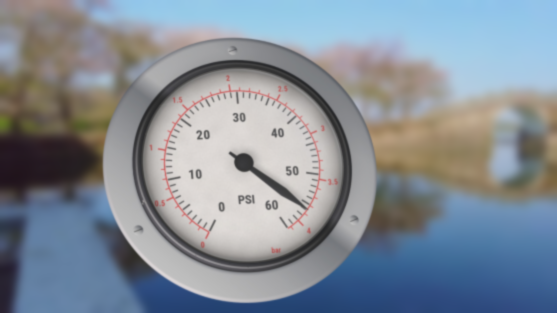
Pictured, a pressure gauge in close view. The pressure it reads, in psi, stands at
56 psi
